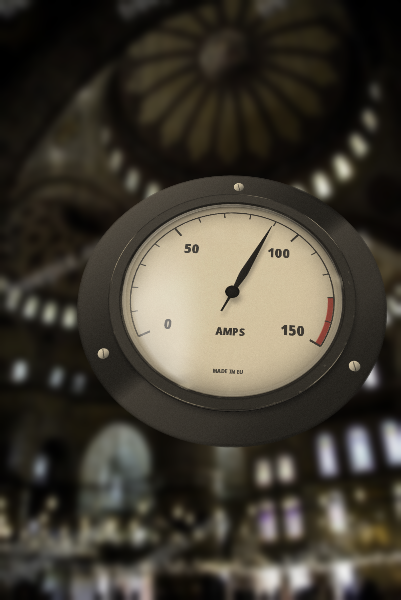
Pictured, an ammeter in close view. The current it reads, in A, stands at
90 A
